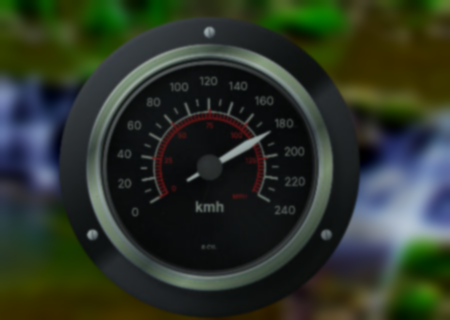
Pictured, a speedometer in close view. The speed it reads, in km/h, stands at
180 km/h
